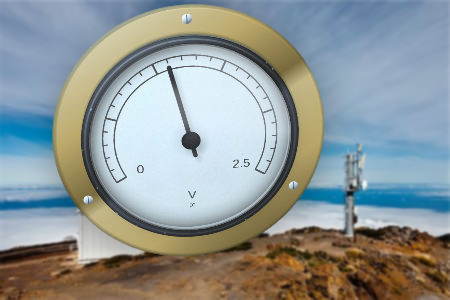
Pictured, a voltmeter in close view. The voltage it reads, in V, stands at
1.1 V
